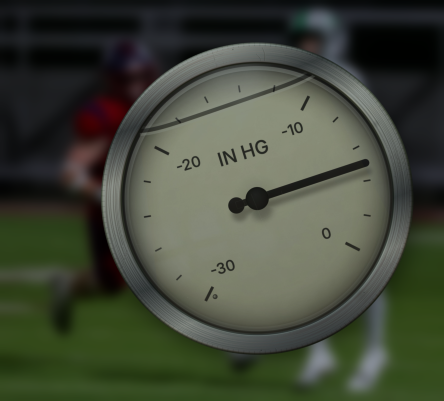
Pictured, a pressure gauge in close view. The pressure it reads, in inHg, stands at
-5 inHg
